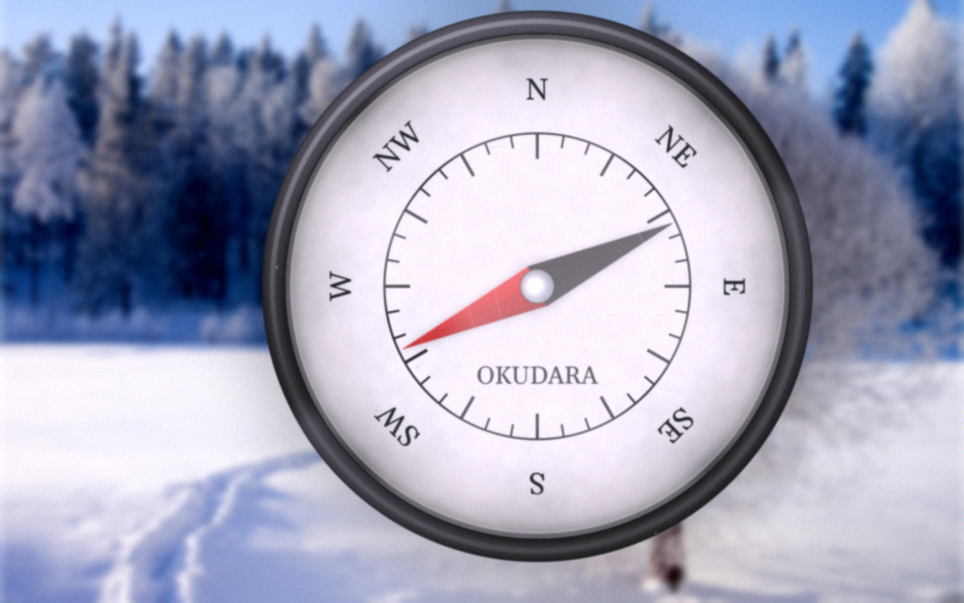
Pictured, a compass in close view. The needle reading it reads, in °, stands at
245 °
